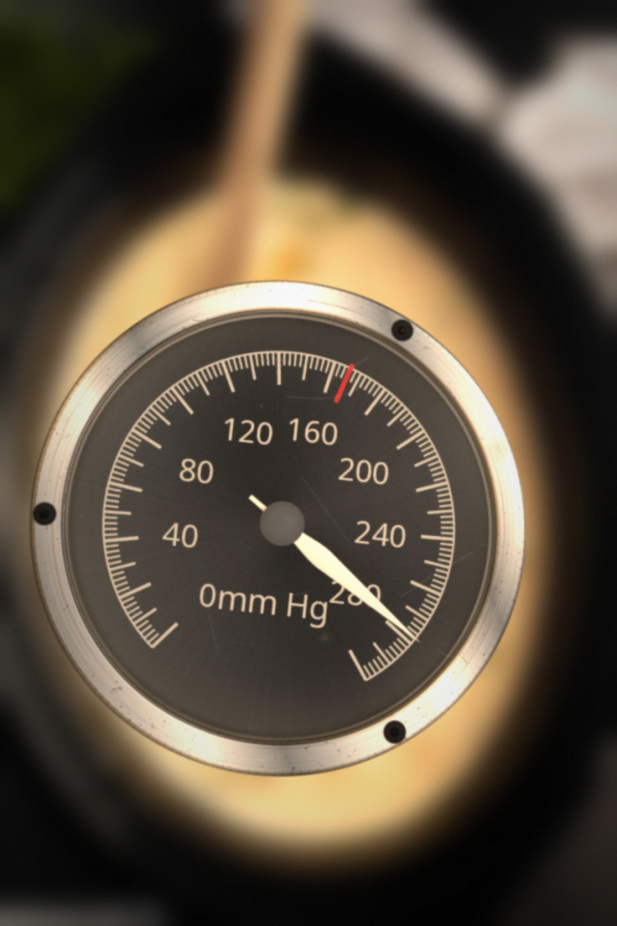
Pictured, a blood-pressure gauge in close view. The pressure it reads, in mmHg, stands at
278 mmHg
